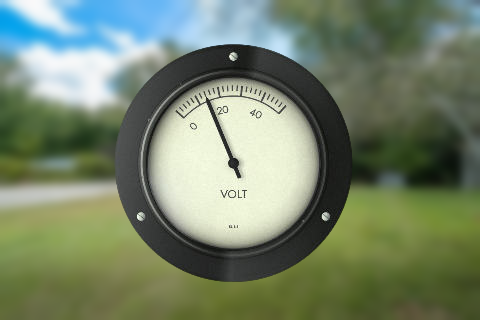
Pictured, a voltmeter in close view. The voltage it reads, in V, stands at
14 V
